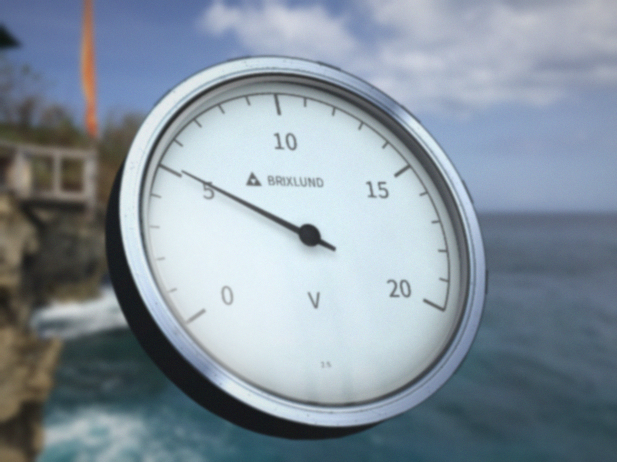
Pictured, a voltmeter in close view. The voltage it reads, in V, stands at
5 V
